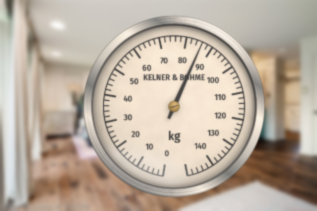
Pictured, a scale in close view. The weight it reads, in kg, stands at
86 kg
